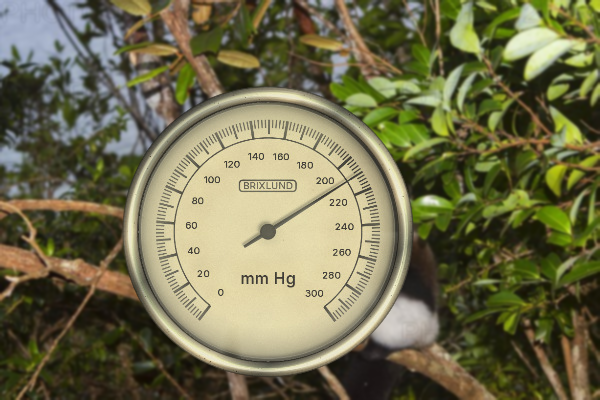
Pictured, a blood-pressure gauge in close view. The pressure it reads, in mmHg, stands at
210 mmHg
